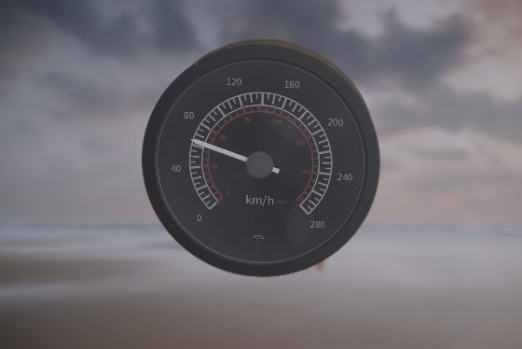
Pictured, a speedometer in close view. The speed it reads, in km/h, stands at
65 km/h
